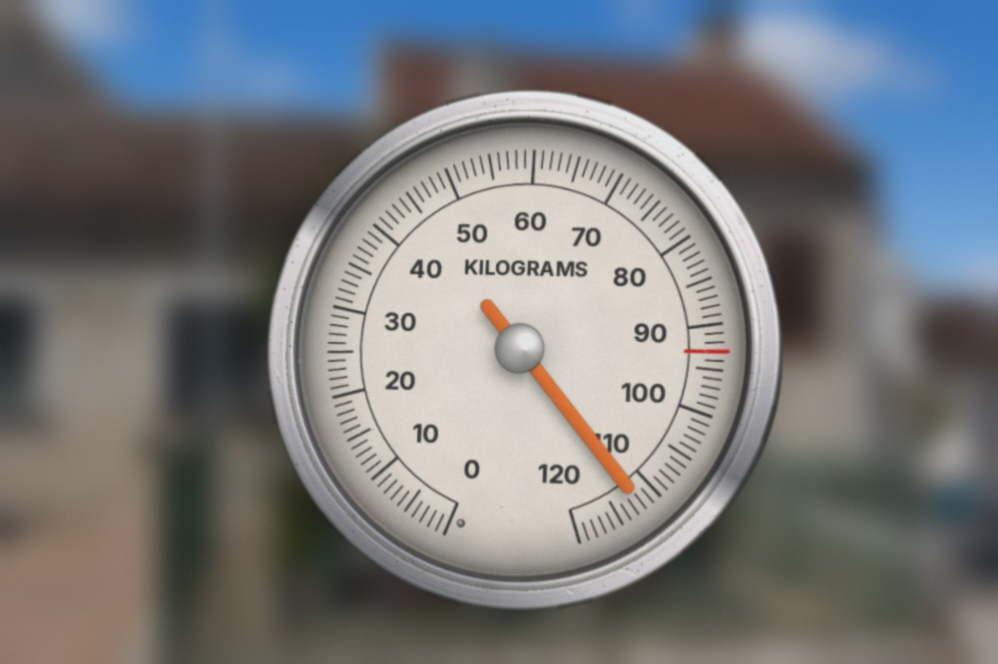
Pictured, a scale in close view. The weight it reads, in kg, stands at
112 kg
